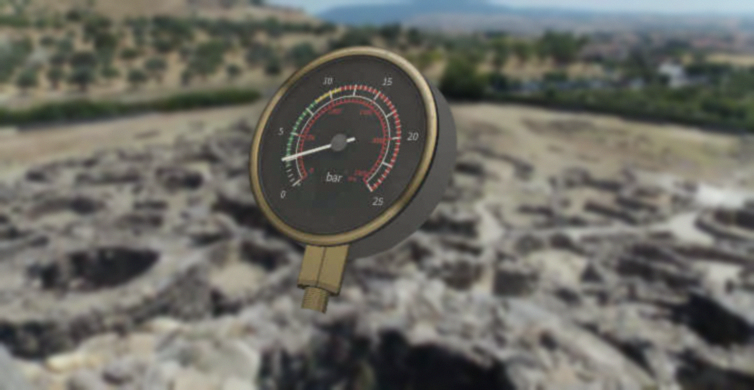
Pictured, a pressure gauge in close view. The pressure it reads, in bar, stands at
2.5 bar
